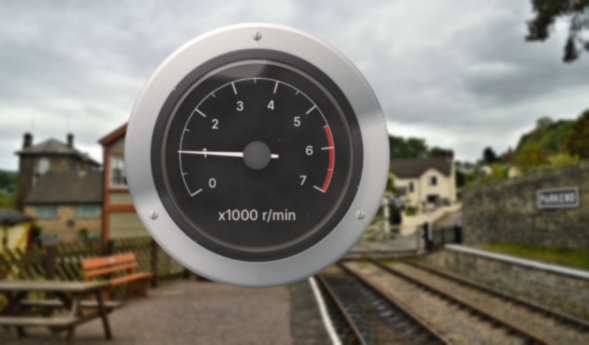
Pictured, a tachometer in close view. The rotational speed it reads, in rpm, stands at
1000 rpm
